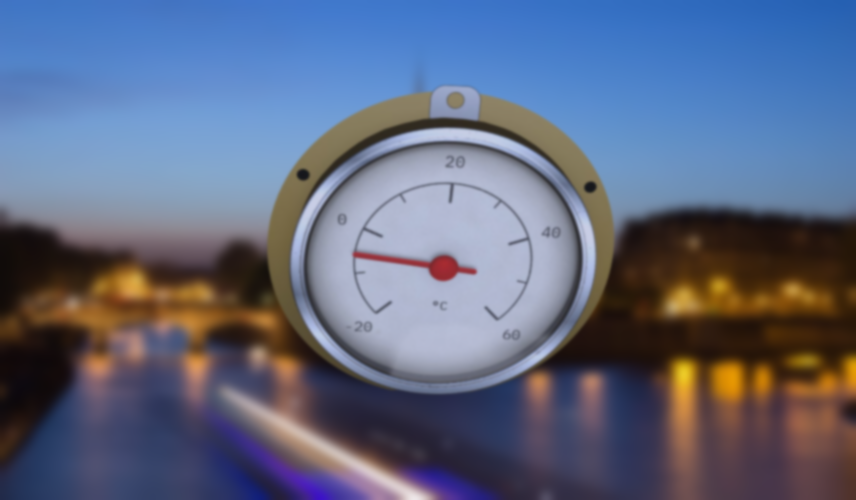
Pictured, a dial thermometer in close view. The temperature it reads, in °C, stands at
-5 °C
